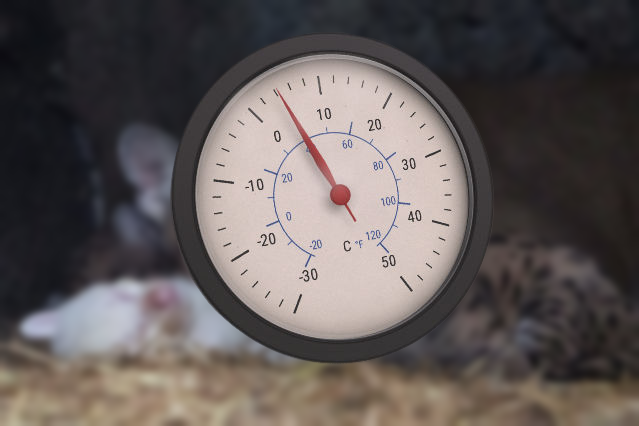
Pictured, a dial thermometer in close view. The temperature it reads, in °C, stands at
4 °C
